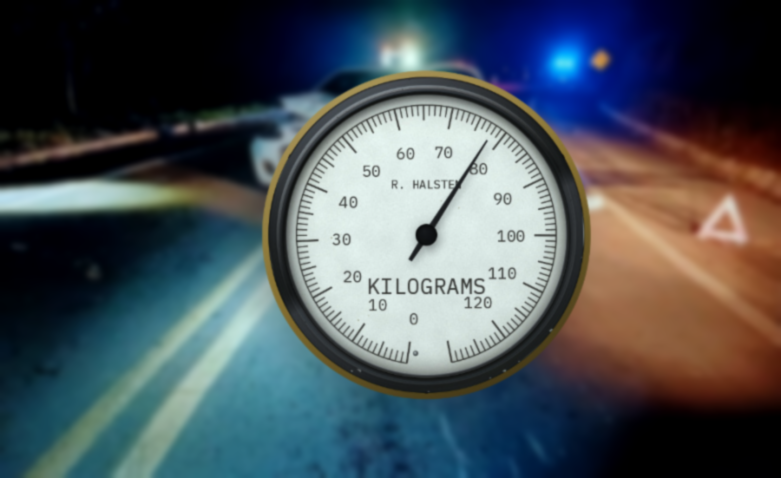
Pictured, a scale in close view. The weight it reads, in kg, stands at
78 kg
